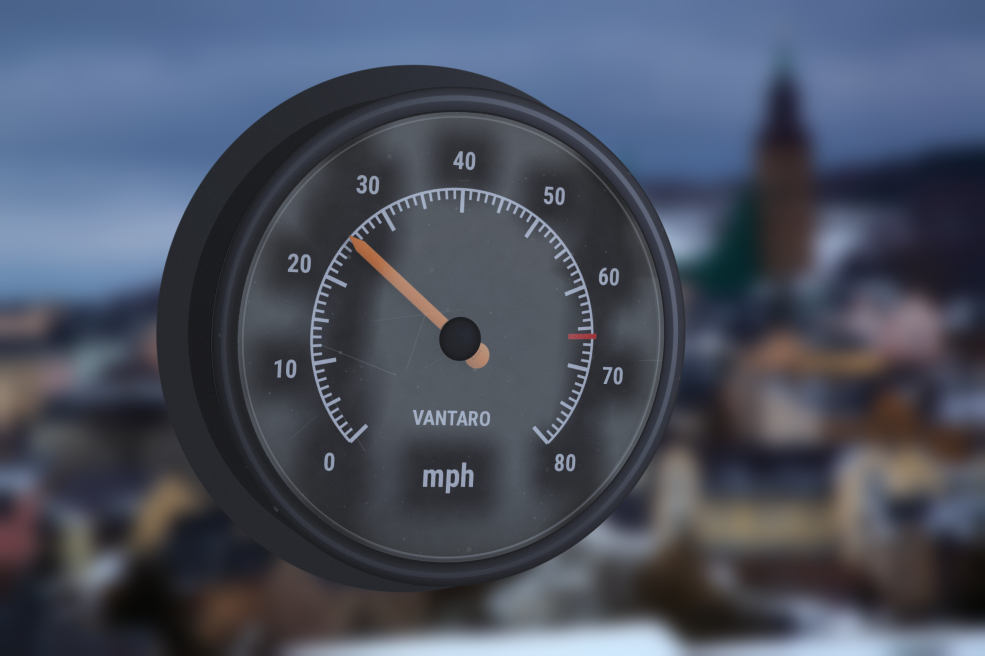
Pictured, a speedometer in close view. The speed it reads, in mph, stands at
25 mph
